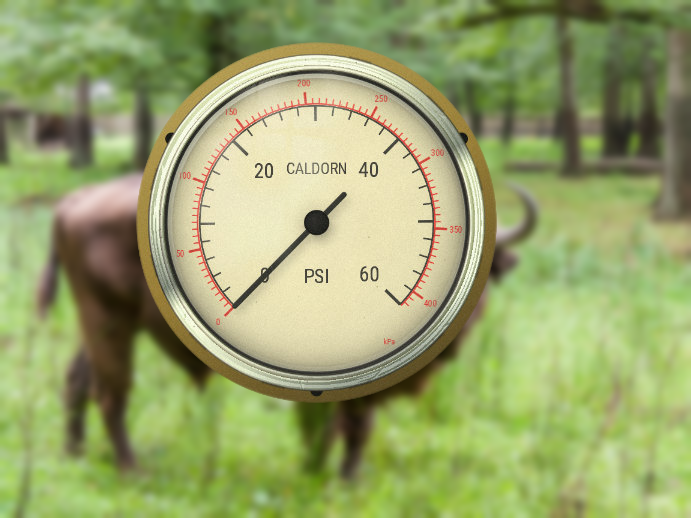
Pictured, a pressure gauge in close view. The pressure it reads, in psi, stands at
0 psi
